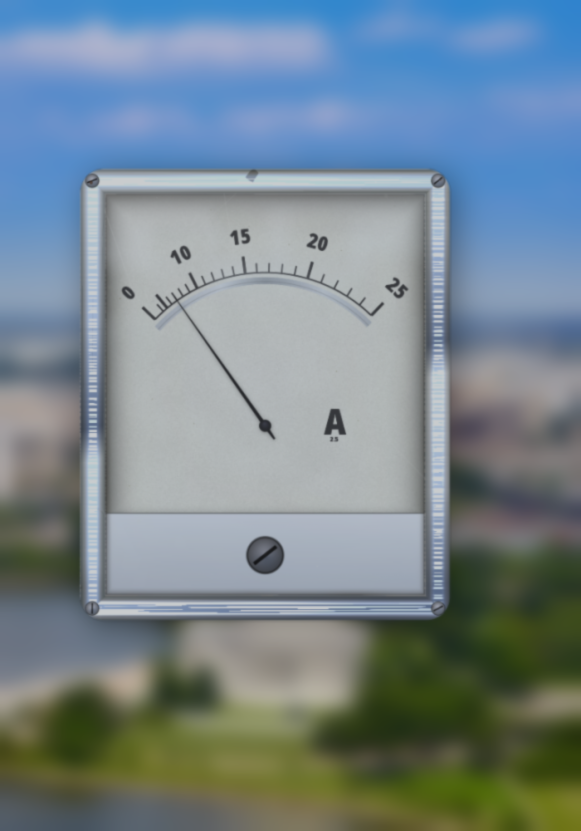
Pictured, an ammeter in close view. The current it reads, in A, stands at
7 A
